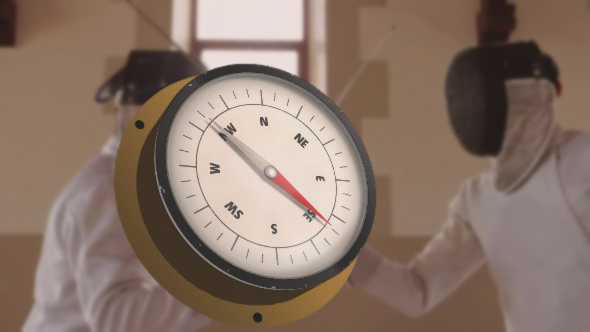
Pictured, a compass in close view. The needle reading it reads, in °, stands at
130 °
